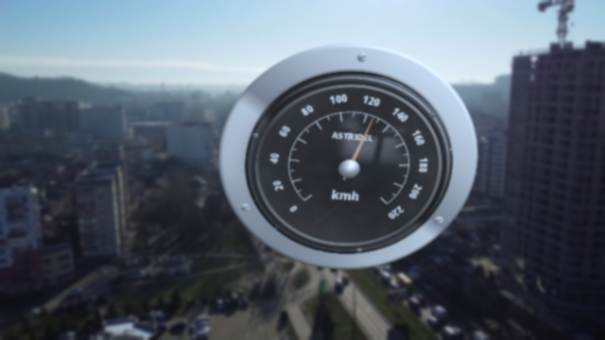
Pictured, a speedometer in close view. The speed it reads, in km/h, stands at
125 km/h
